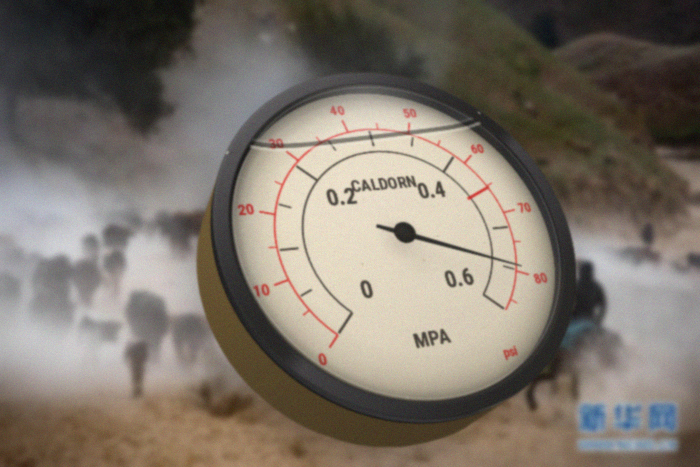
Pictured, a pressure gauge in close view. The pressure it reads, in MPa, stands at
0.55 MPa
